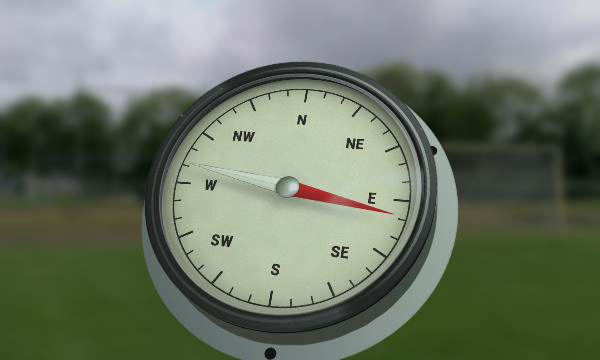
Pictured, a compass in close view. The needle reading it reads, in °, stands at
100 °
